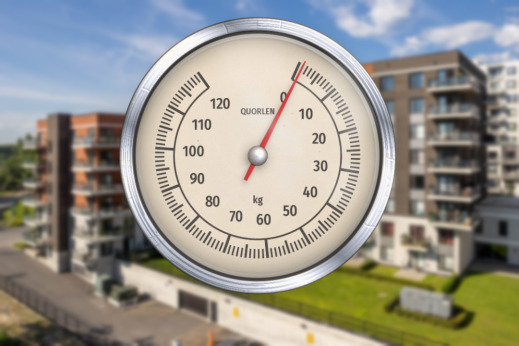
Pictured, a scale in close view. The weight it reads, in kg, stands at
1 kg
